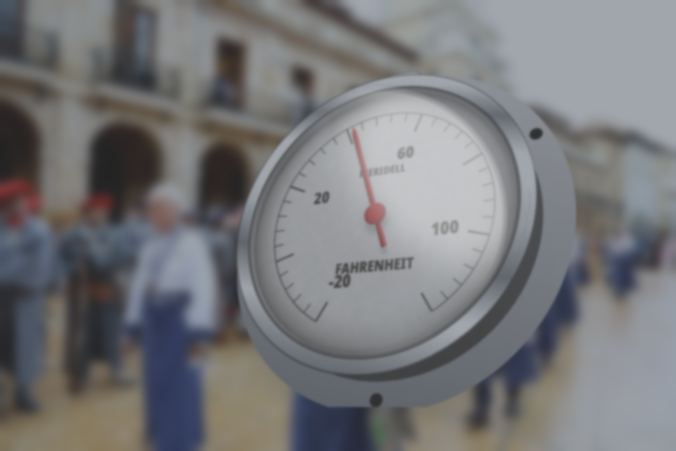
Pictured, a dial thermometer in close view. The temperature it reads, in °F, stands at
42 °F
